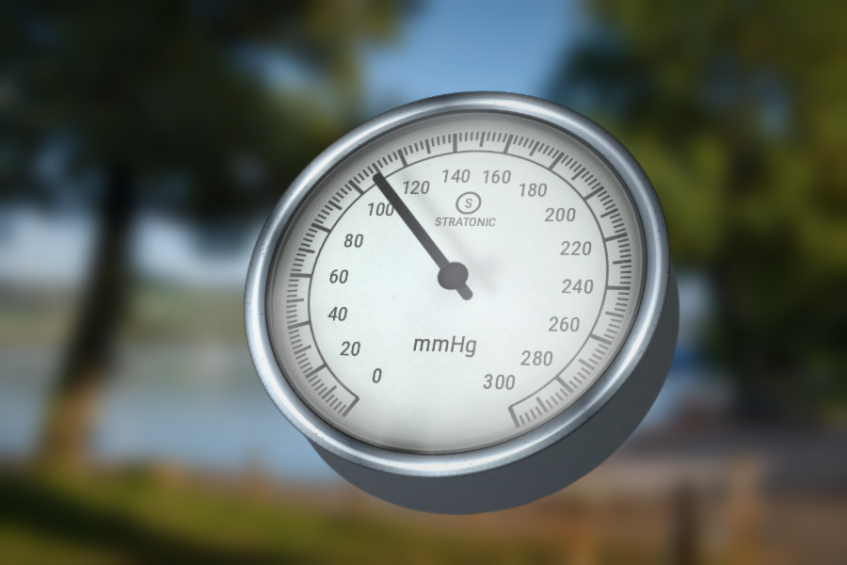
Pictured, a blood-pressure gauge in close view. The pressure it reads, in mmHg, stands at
108 mmHg
